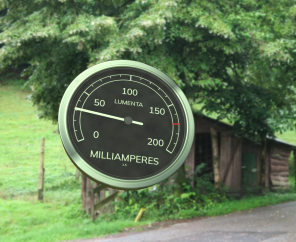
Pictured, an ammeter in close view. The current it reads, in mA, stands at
30 mA
